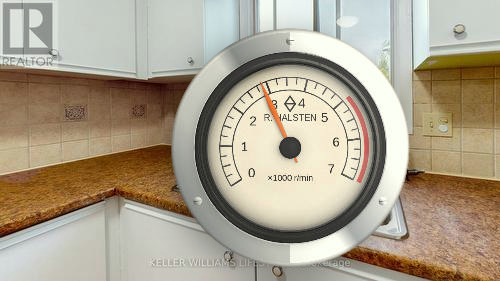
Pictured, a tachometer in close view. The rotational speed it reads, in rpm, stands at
2875 rpm
